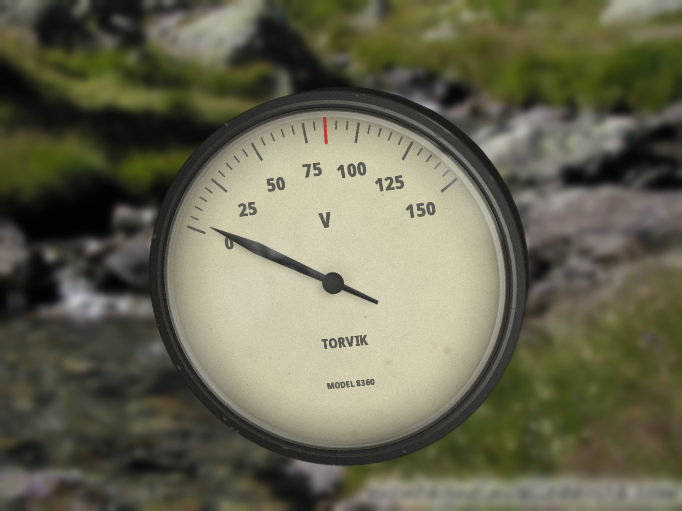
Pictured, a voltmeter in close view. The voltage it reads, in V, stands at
5 V
